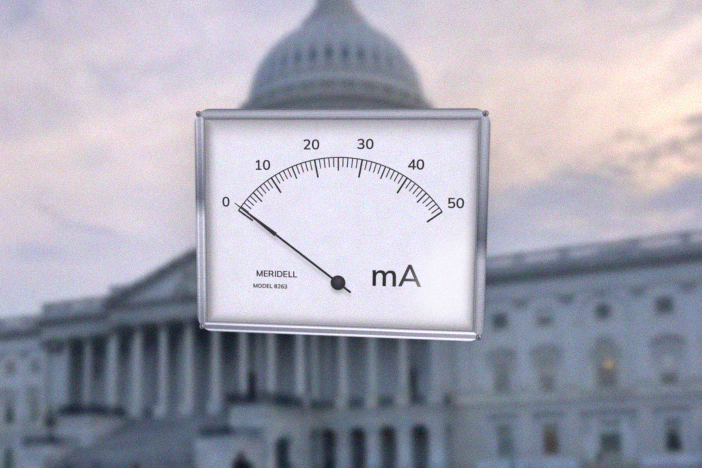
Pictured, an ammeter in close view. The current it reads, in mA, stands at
1 mA
